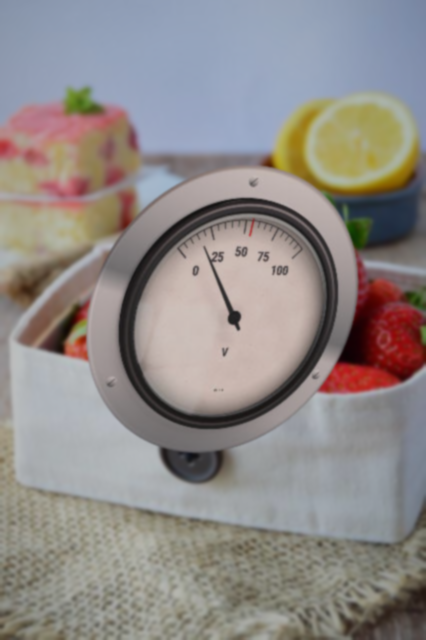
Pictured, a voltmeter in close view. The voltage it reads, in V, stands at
15 V
